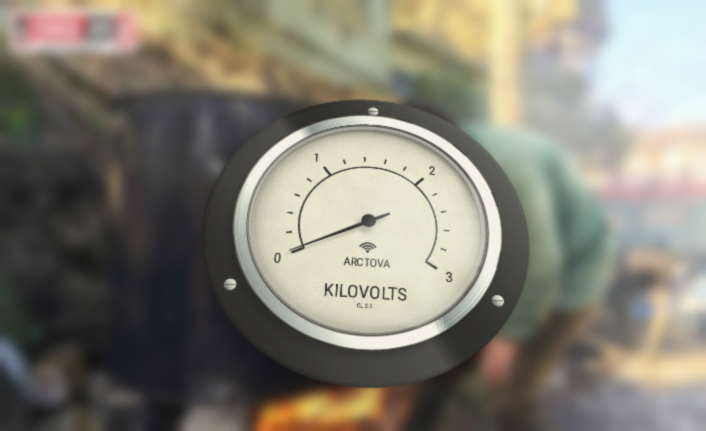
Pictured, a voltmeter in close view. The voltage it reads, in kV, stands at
0 kV
